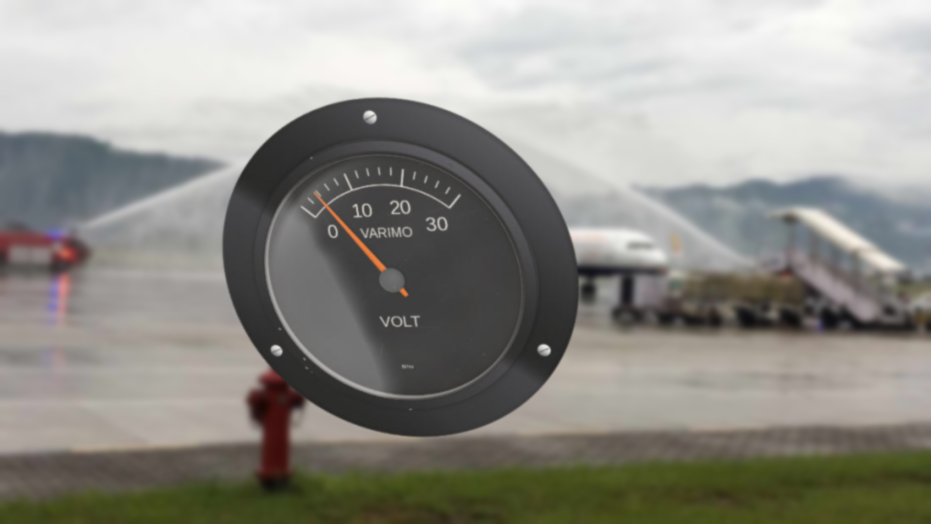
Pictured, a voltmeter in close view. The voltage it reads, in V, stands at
4 V
